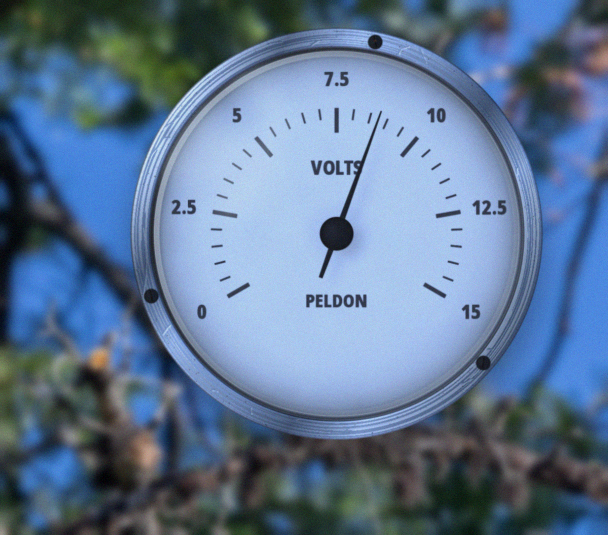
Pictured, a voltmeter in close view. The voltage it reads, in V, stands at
8.75 V
